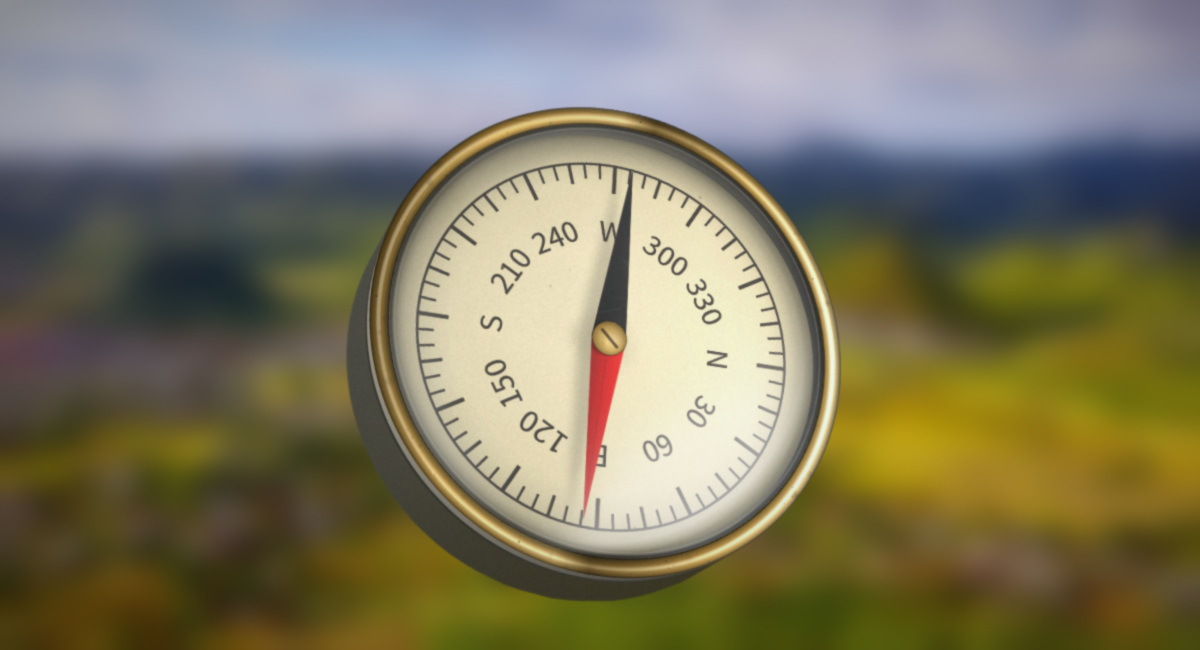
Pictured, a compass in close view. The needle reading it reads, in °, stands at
95 °
